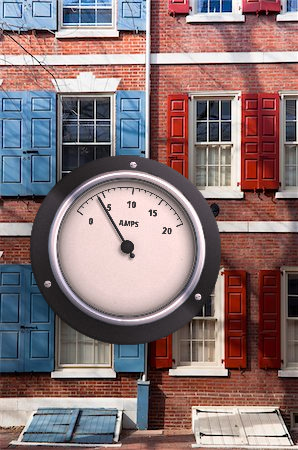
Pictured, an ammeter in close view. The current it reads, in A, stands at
4 A
